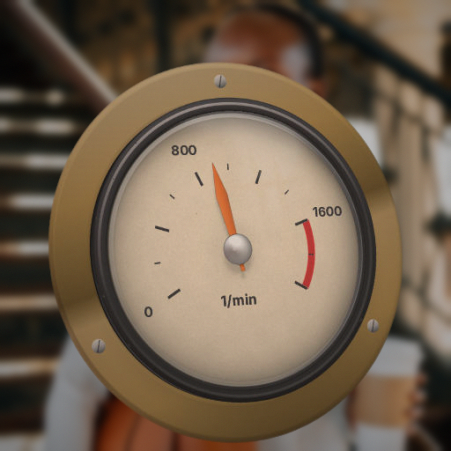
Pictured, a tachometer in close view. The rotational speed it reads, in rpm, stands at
900 rpm
